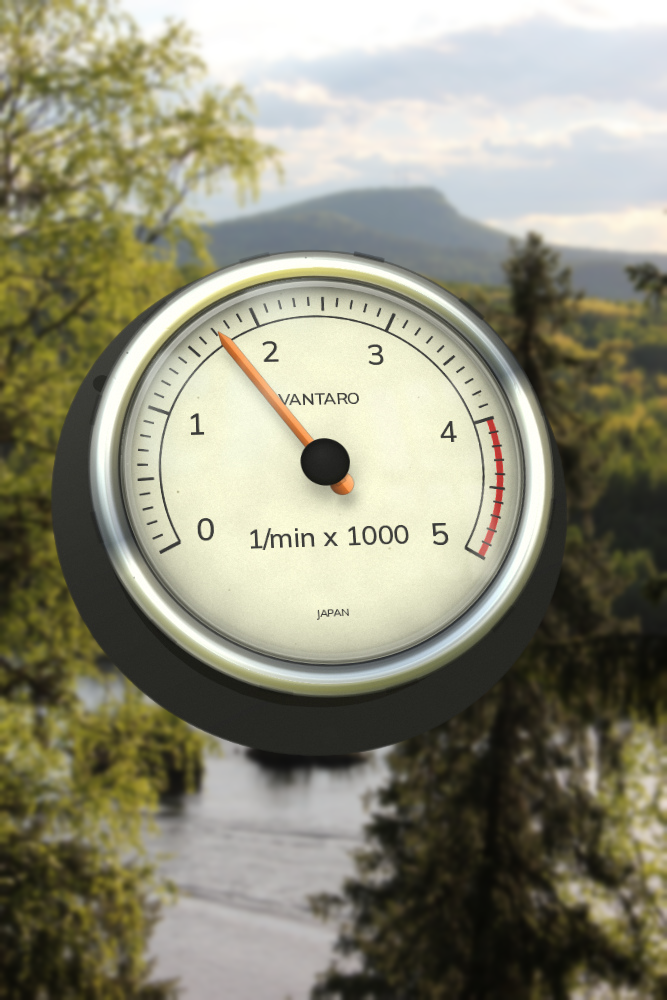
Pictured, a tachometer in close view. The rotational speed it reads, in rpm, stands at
1700 rpm
